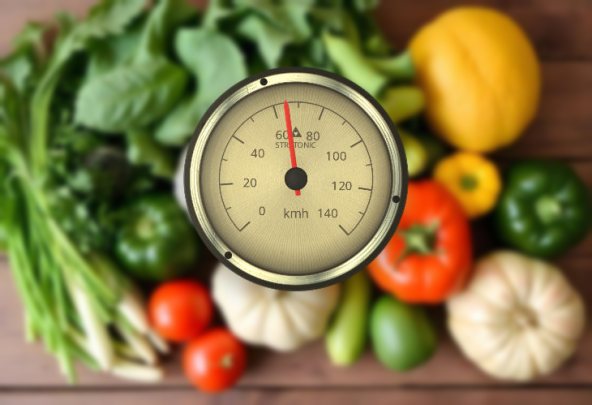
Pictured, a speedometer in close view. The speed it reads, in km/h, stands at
65 km/h
